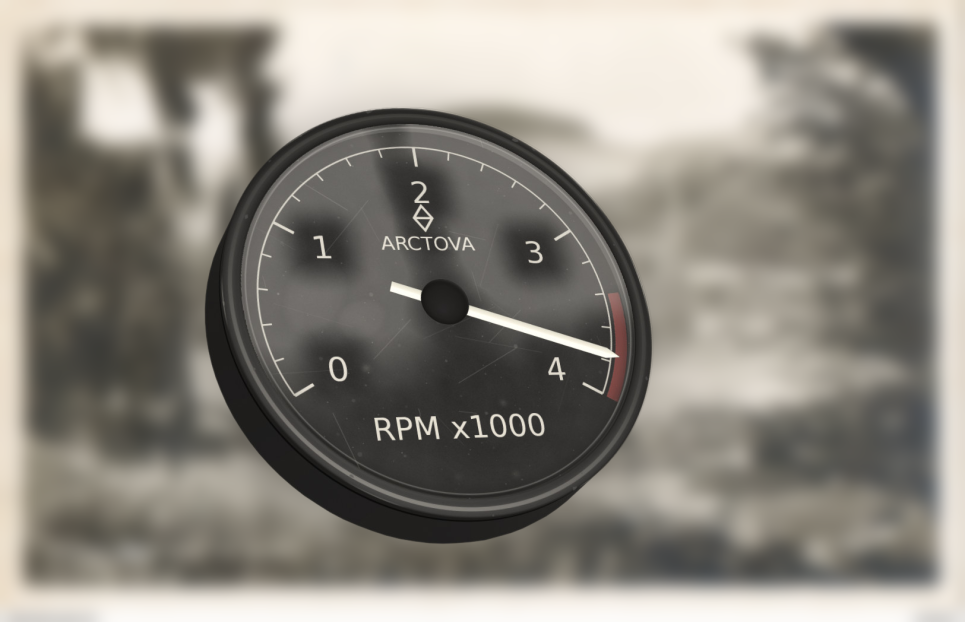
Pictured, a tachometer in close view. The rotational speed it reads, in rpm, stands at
3800 rpm
